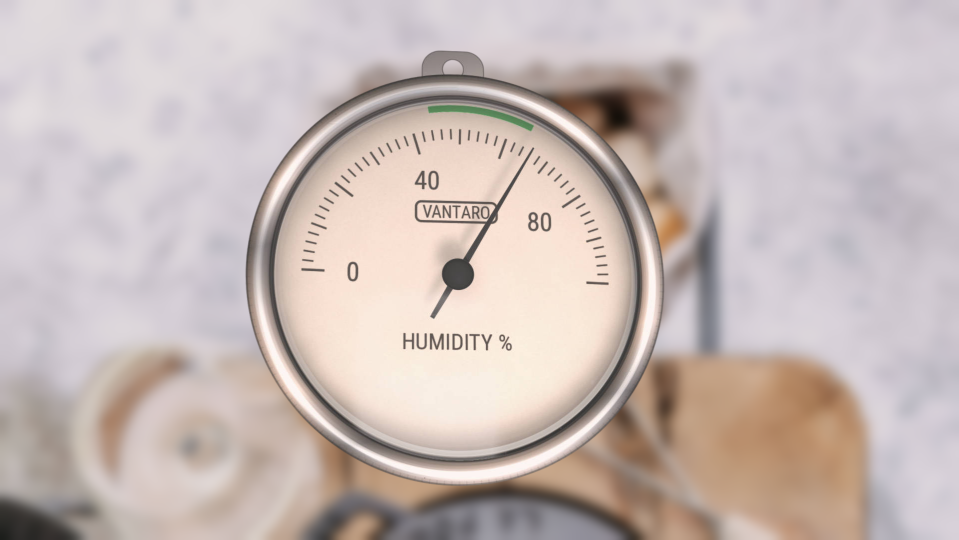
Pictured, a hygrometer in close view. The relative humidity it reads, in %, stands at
66 %
